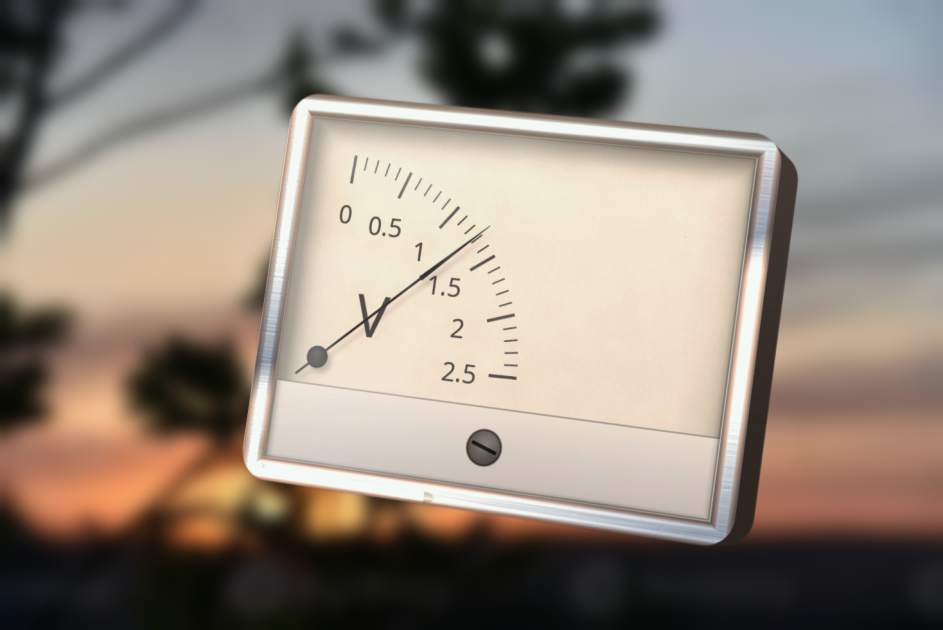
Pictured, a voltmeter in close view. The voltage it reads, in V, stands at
1.3 V
